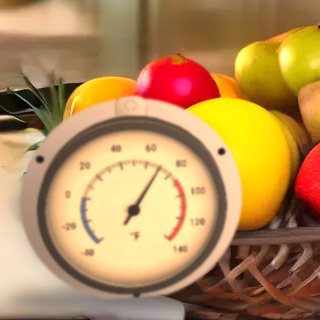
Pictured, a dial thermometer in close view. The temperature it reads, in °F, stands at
70 °F
